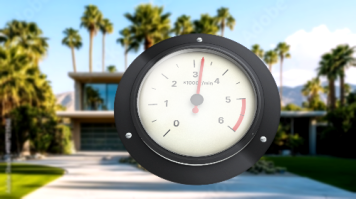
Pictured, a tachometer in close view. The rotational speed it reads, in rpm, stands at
3250 rpm
